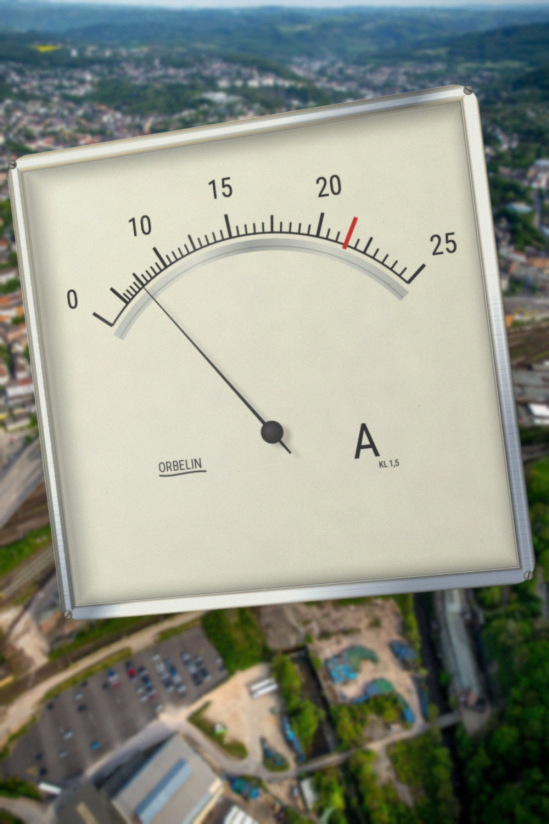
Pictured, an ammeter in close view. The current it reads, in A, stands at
7.5 A
